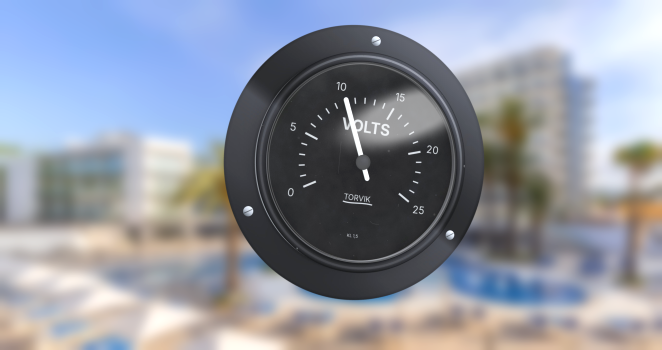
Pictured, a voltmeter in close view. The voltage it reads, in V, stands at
10 V
